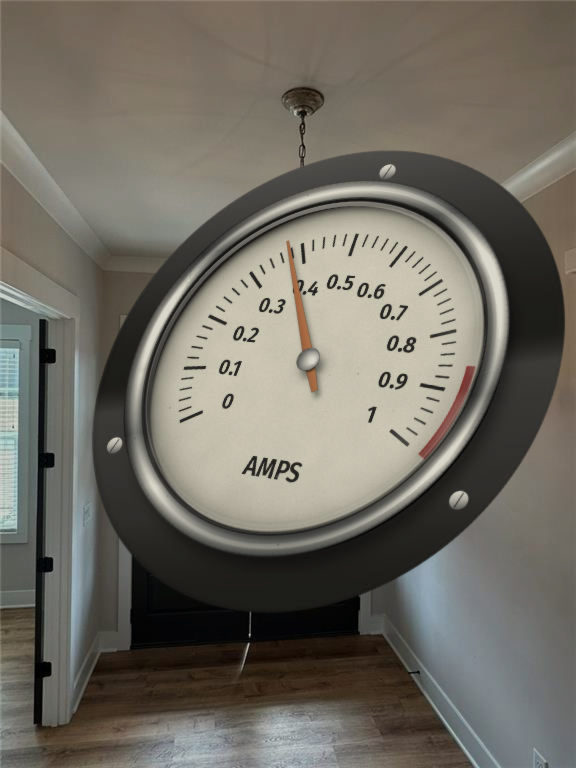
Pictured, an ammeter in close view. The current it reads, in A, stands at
0.38 A
